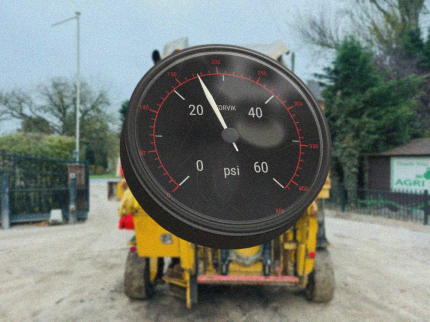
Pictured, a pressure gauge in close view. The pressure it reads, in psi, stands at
25 psi
